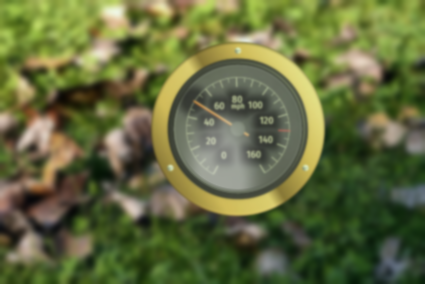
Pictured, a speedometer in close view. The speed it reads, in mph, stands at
50 mph
